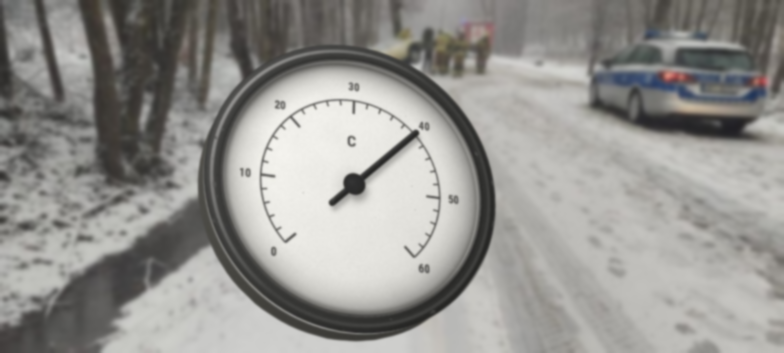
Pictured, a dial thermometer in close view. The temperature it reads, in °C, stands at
40 °C
